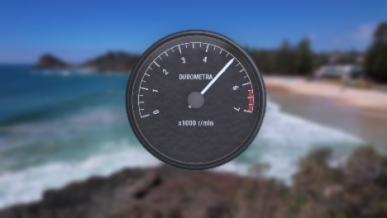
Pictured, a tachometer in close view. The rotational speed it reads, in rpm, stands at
5000 rpm
